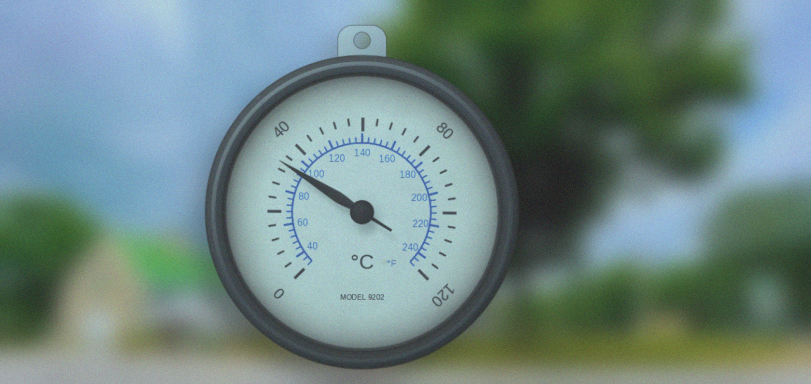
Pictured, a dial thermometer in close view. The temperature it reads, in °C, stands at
34 °C
